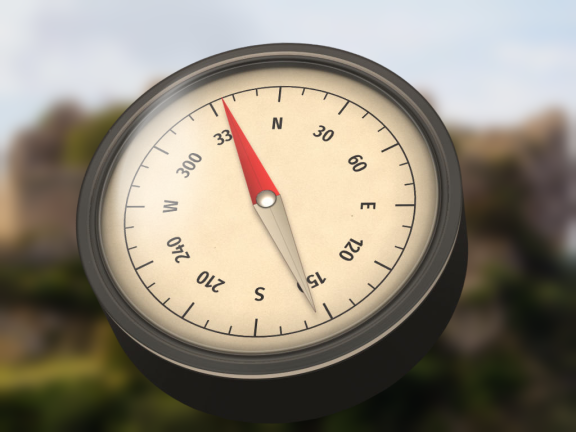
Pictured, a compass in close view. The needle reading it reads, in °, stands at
335 °
